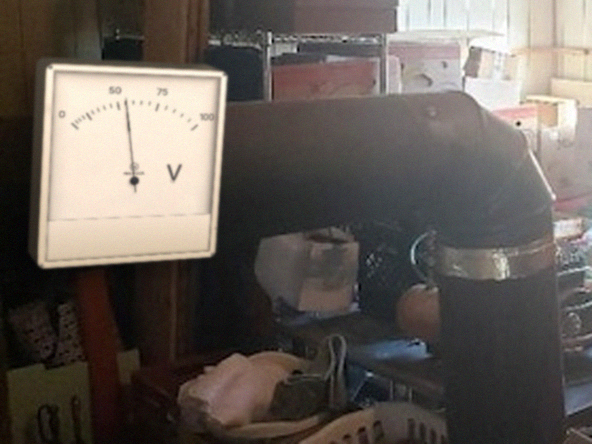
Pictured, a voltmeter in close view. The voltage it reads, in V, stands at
55 V
